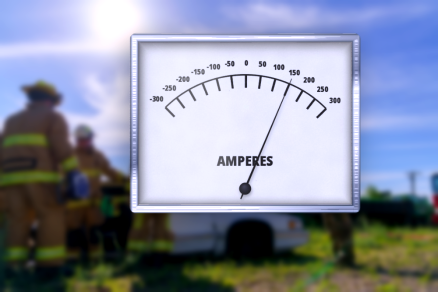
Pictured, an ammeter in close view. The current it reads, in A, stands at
150 A
